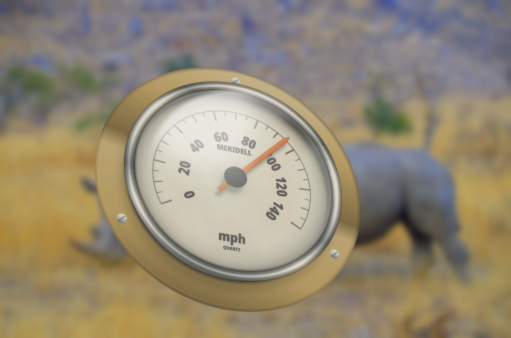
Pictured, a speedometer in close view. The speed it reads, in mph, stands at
95 mph
